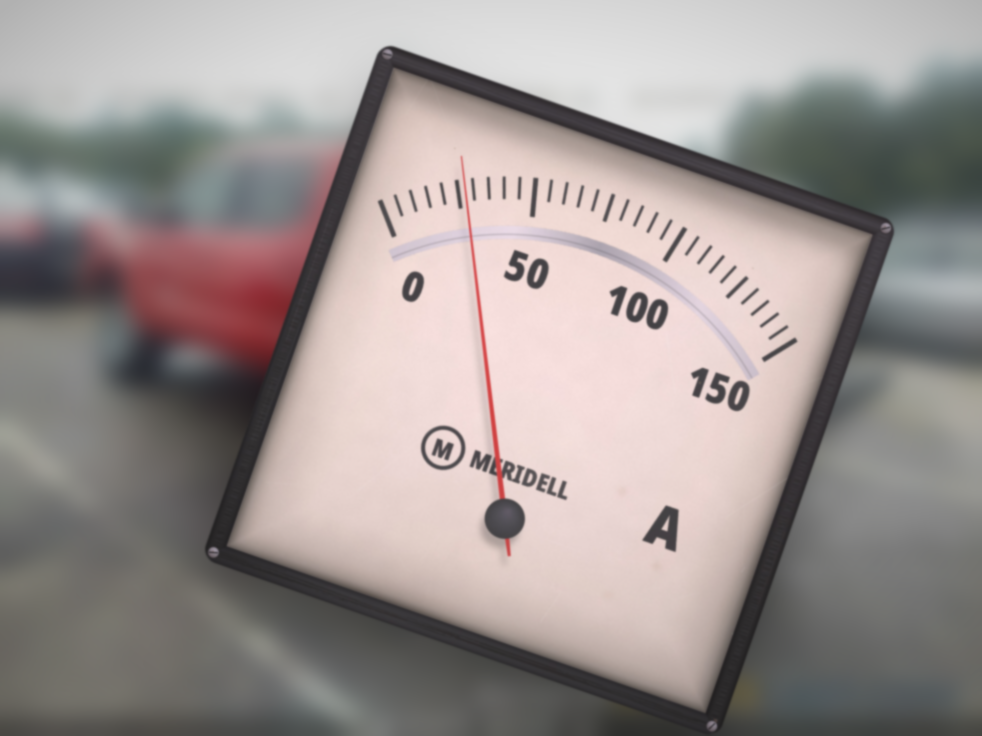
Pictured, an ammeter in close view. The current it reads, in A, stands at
27.5 A
